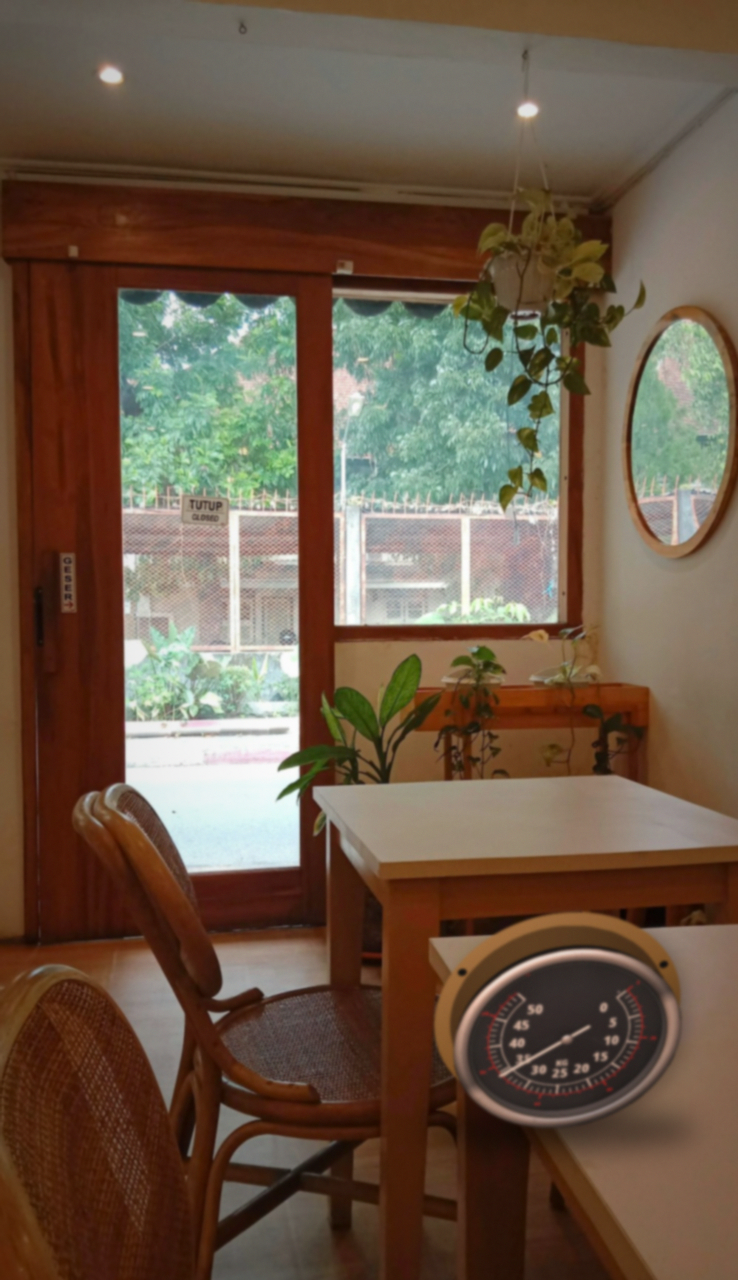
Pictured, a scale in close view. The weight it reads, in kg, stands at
35 kg
